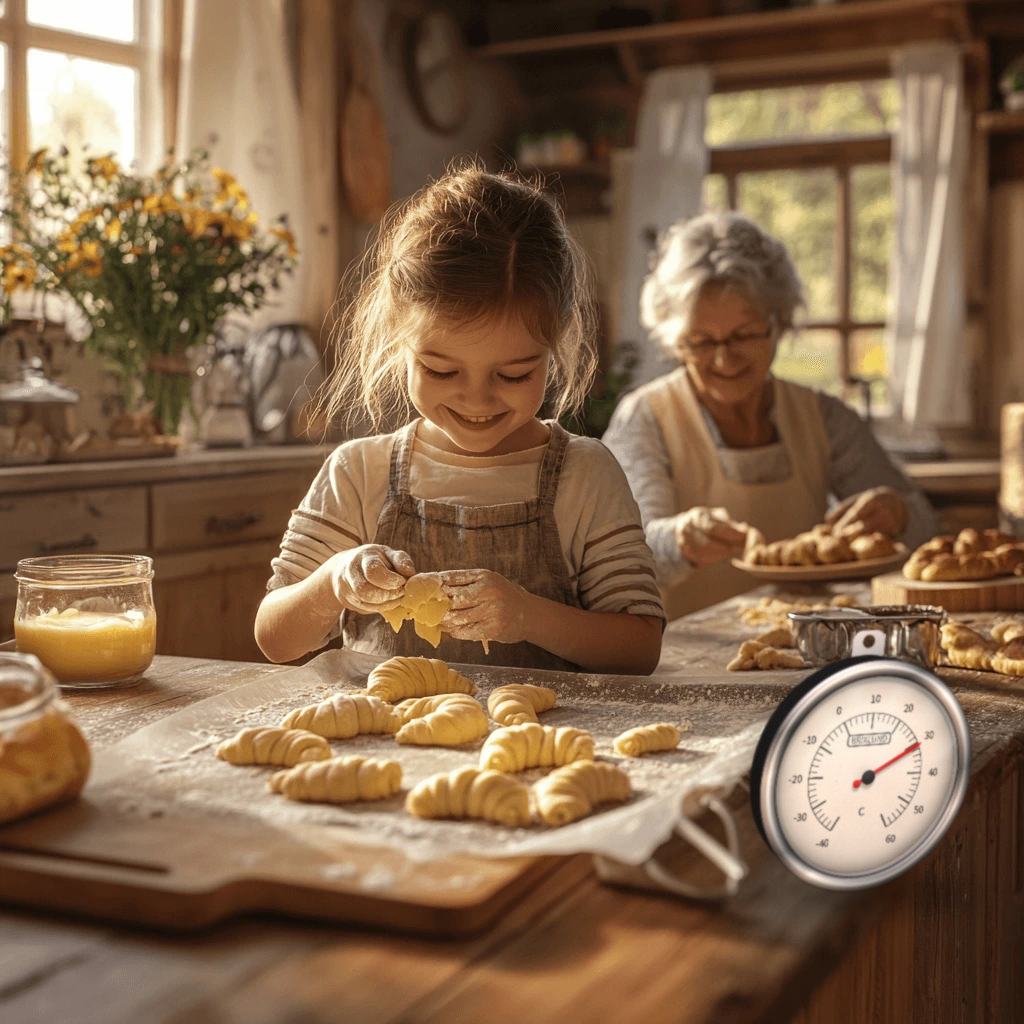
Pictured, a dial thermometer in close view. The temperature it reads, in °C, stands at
30 °C
